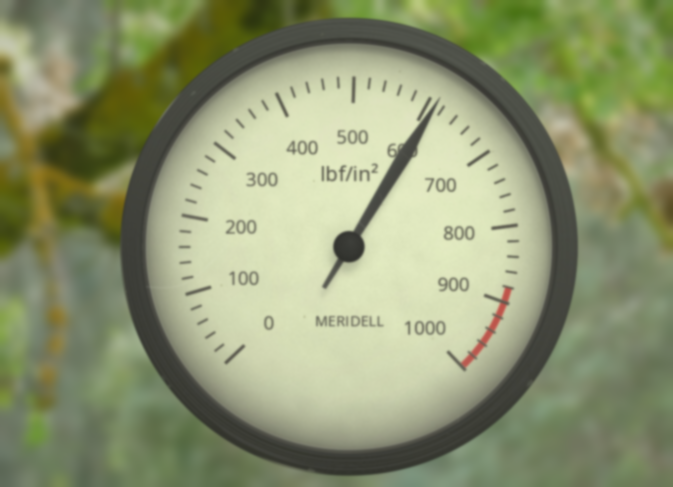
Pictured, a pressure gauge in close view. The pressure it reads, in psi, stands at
610 psi
